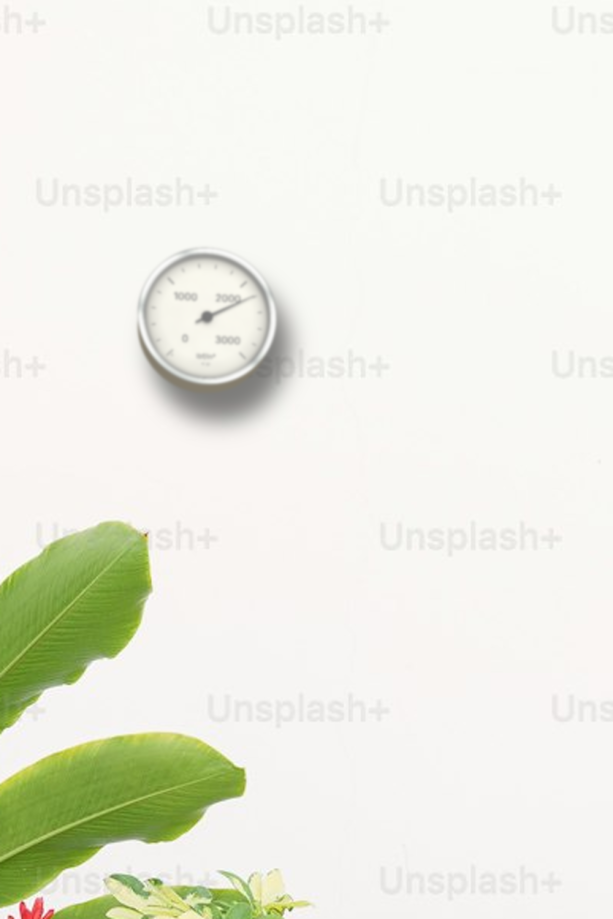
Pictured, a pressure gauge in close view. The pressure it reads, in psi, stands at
2200 psi
